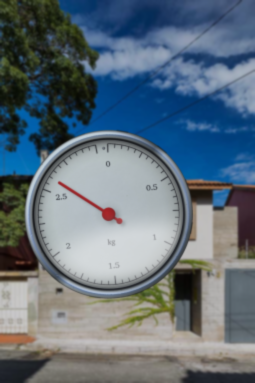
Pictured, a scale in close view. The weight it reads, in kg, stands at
2.6 kg
